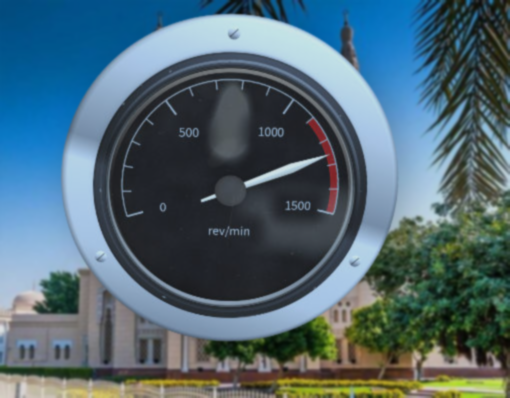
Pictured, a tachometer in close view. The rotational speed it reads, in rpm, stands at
1250 rpm
